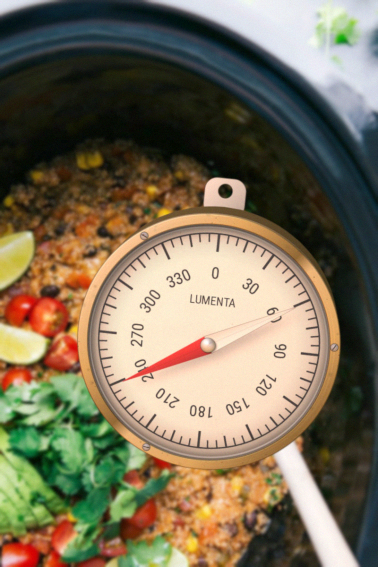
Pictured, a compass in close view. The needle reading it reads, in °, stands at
240 °
